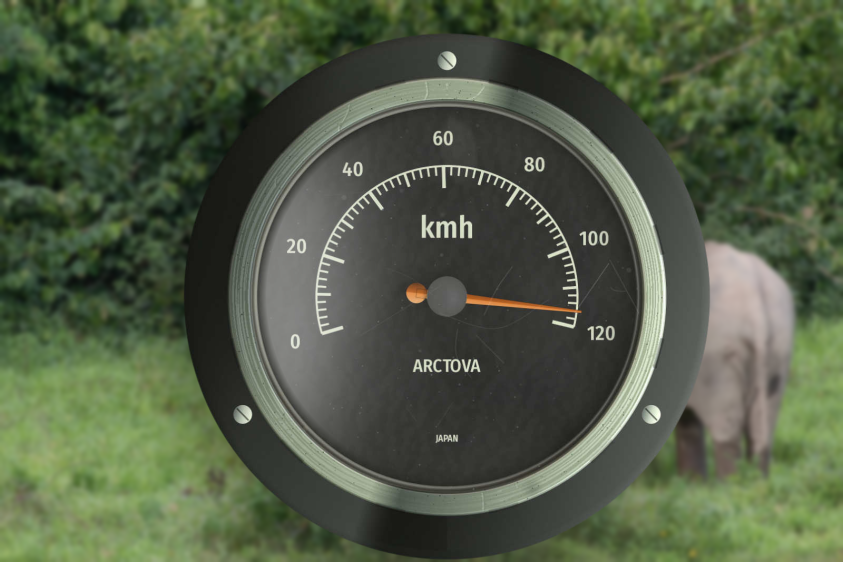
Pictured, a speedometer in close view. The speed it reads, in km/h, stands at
116 km/h
